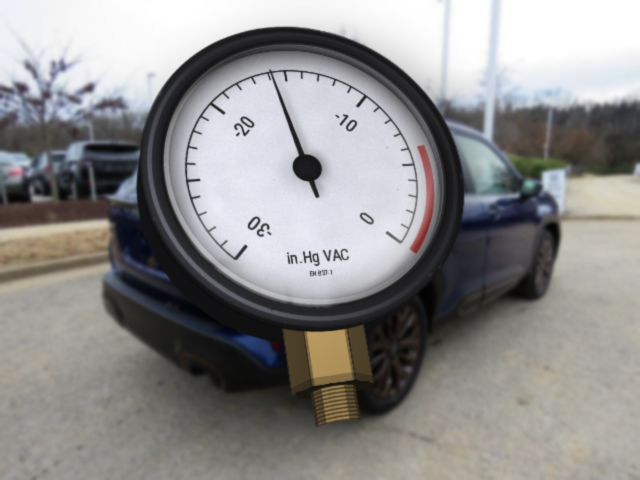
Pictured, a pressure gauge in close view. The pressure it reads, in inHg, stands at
-16 inHg
